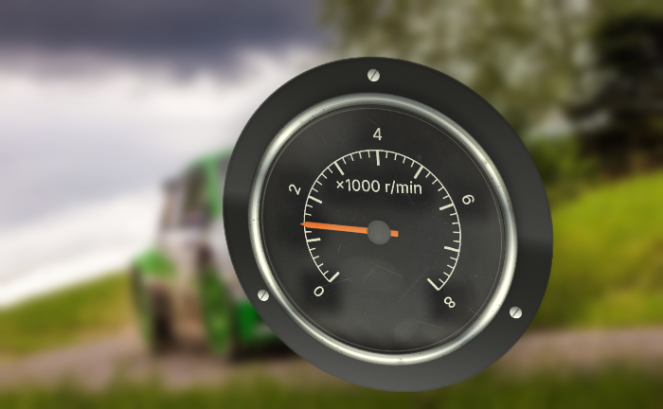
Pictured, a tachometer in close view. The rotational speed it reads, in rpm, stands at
1400 rpm
